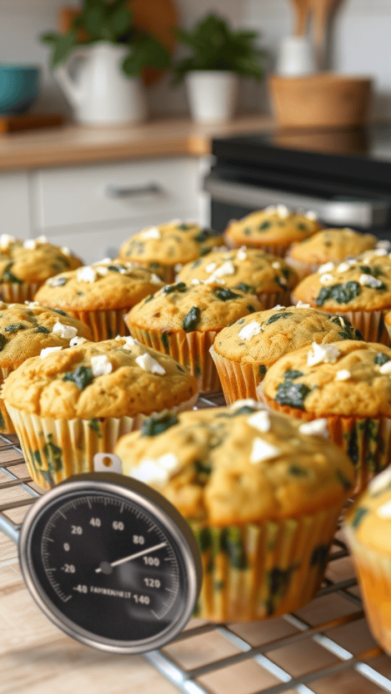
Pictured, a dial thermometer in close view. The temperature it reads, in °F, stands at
90 °F
